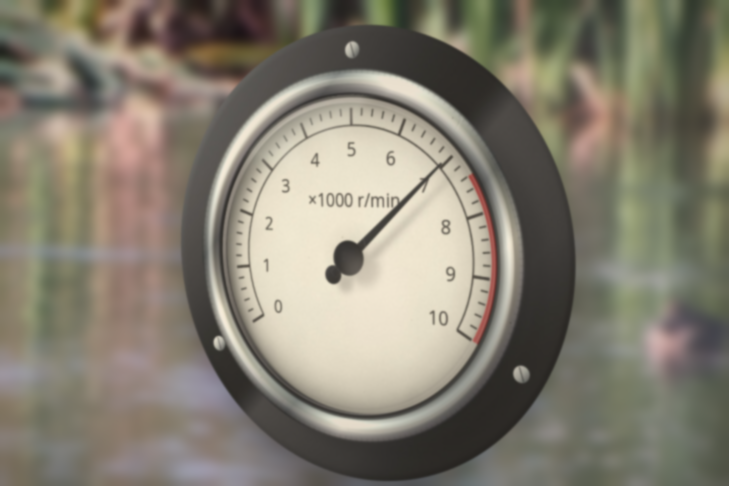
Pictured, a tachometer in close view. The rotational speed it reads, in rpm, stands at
7000 rpm
